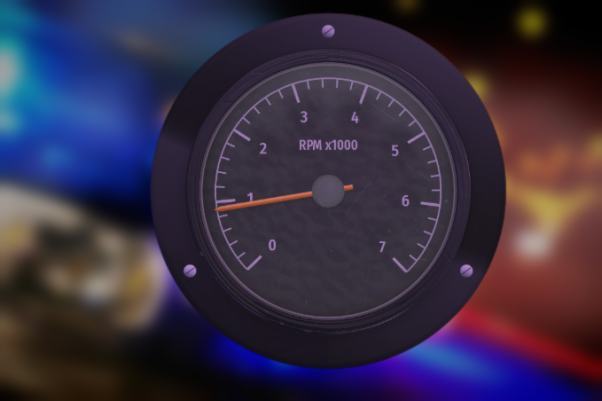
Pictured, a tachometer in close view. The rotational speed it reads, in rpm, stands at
900 rpm
